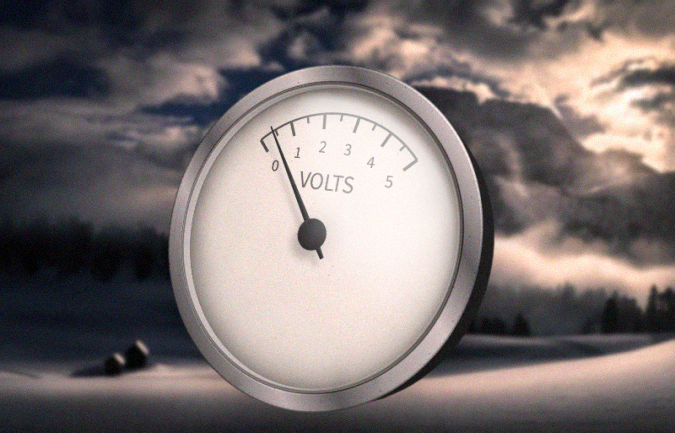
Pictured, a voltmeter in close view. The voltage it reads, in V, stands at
0.5 V
